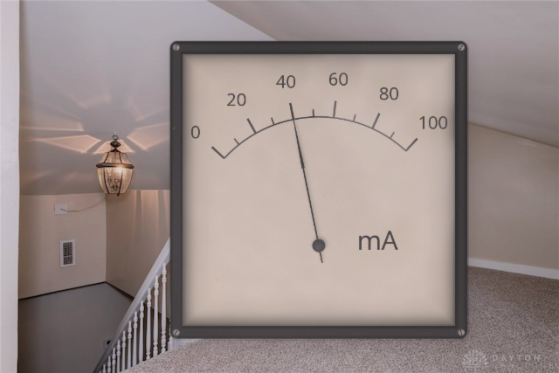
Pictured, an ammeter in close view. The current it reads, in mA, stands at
40 mA
